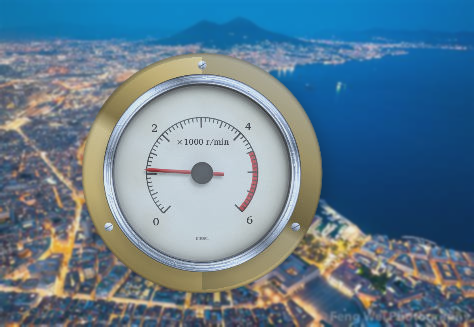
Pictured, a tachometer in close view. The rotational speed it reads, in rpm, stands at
1100 rpm
